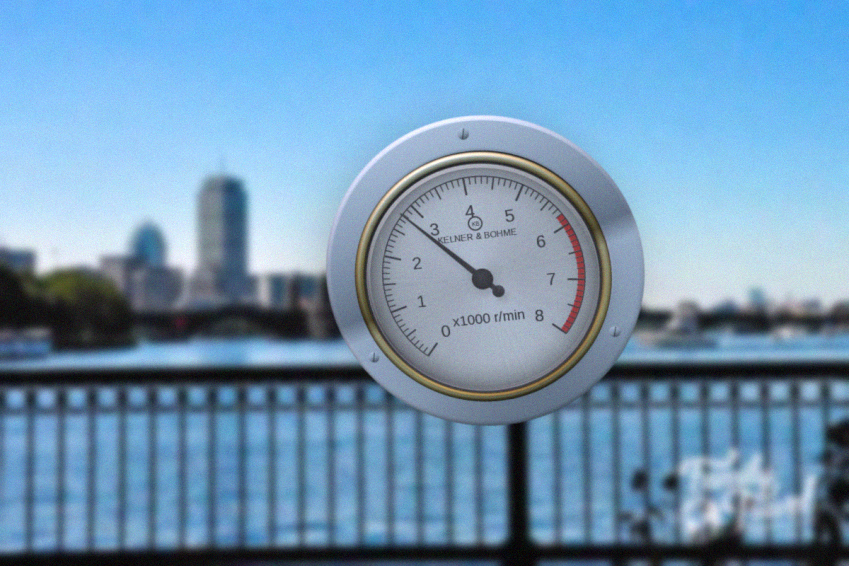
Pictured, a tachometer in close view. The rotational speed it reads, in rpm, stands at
2800 rpm
